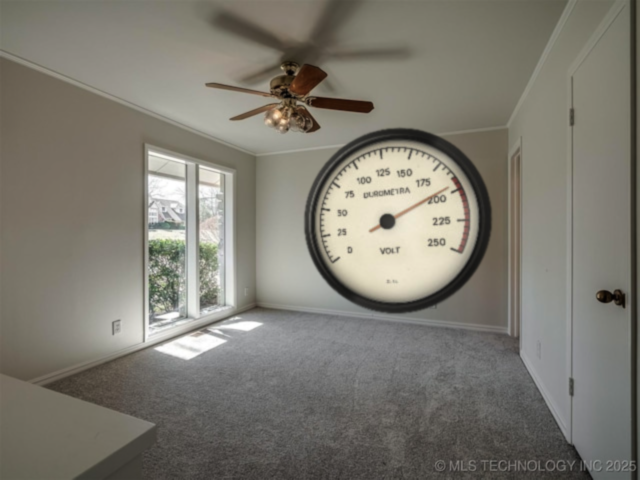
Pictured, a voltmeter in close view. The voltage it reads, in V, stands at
195 V
